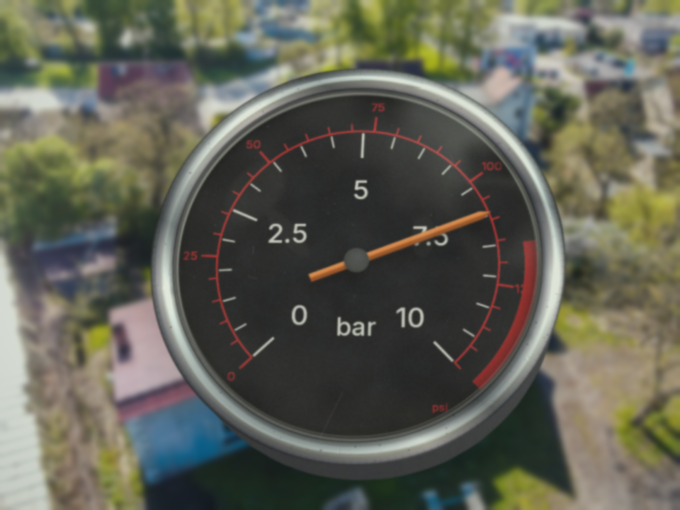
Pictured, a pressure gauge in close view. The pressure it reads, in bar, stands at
7.5 bar
